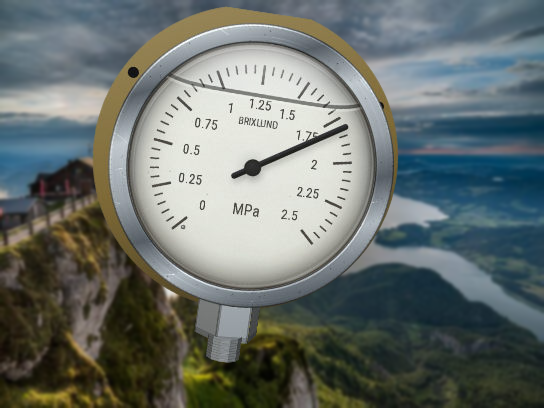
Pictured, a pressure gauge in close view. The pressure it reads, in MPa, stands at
1.8 MPa
